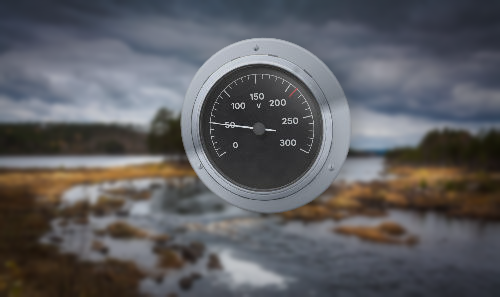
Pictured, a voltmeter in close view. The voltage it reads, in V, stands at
50 V
